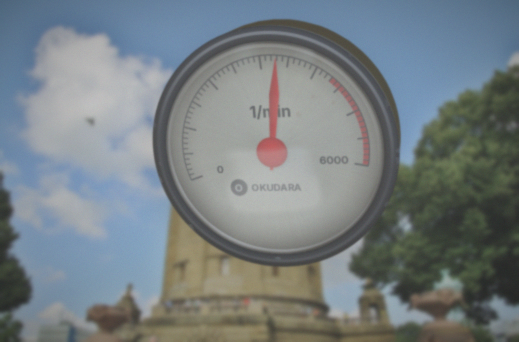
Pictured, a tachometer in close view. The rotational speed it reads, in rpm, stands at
3300 rpm
